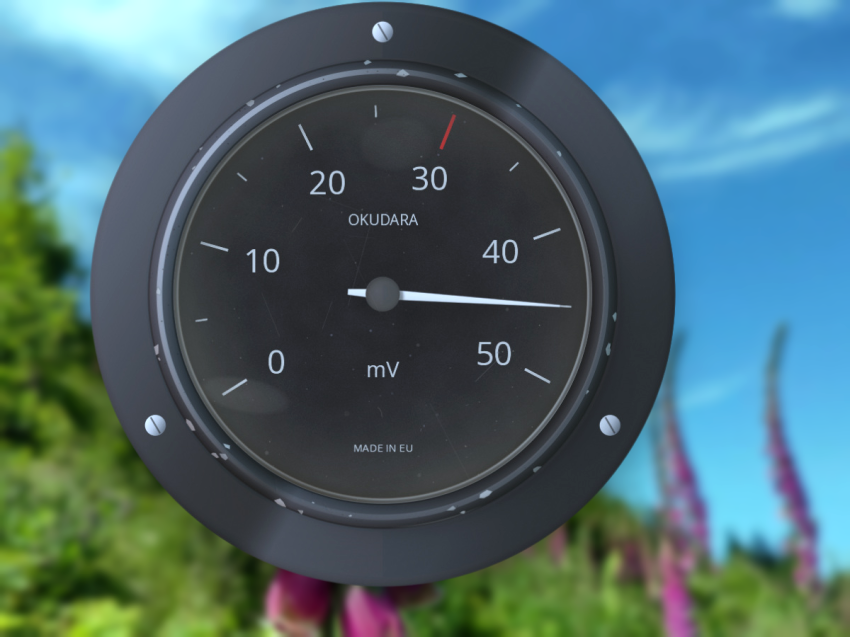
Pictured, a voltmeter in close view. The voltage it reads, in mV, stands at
45 mV
